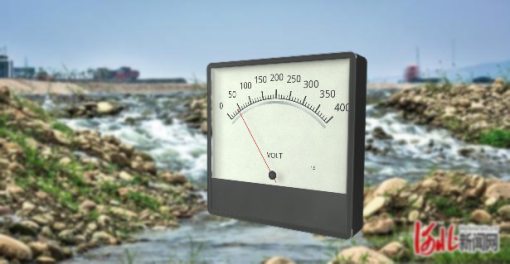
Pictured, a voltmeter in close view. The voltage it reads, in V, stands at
50 V
